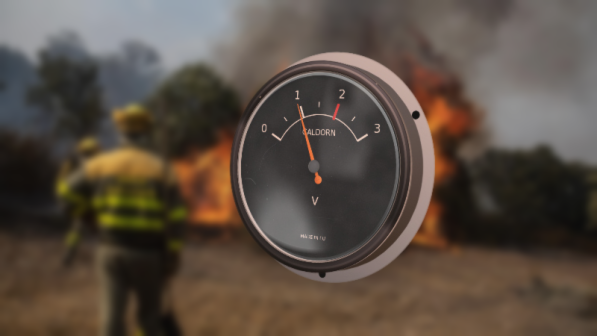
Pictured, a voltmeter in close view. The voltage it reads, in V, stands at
1 V
